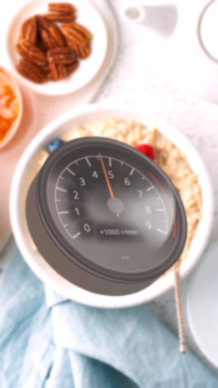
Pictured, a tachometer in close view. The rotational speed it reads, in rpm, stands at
4500 rpm
